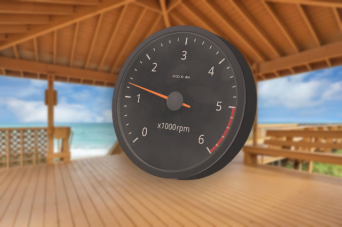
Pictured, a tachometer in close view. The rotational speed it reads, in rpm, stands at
1300 rpm
